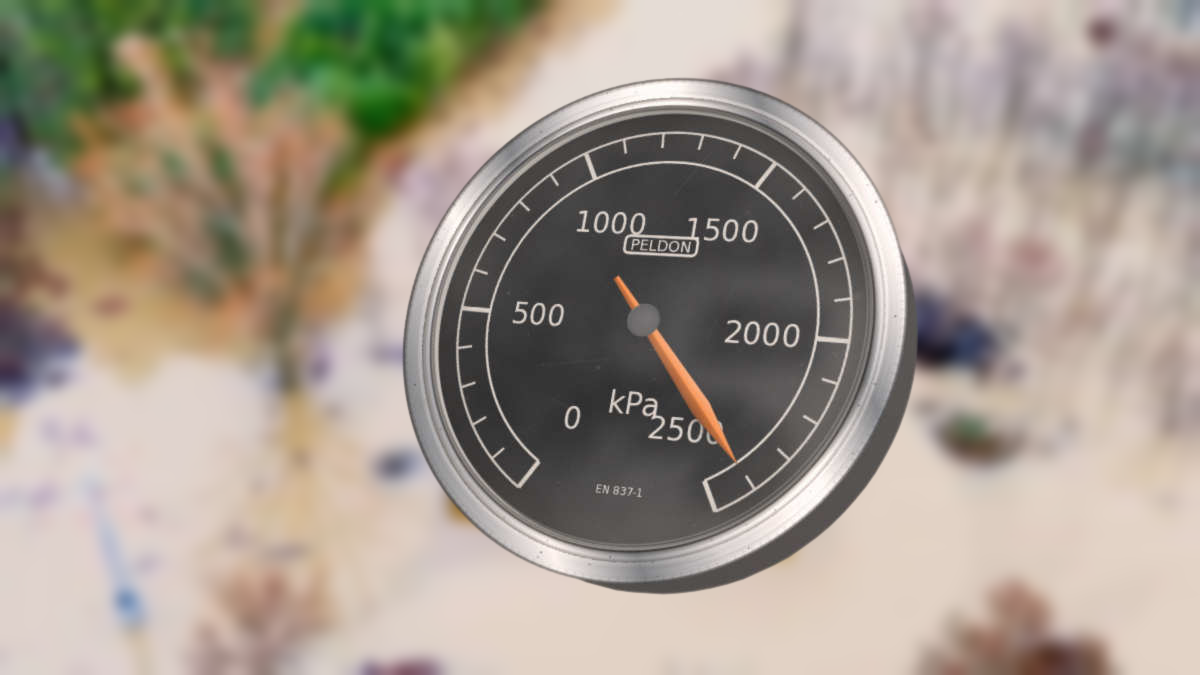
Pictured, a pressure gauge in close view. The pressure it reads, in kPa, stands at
2400 kPa
